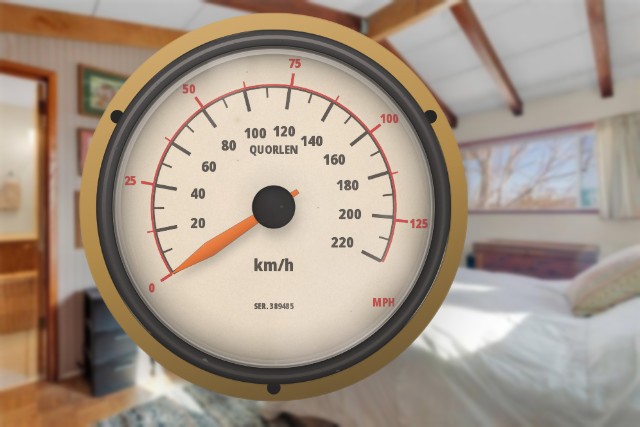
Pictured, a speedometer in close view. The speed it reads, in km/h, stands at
0 km/h
